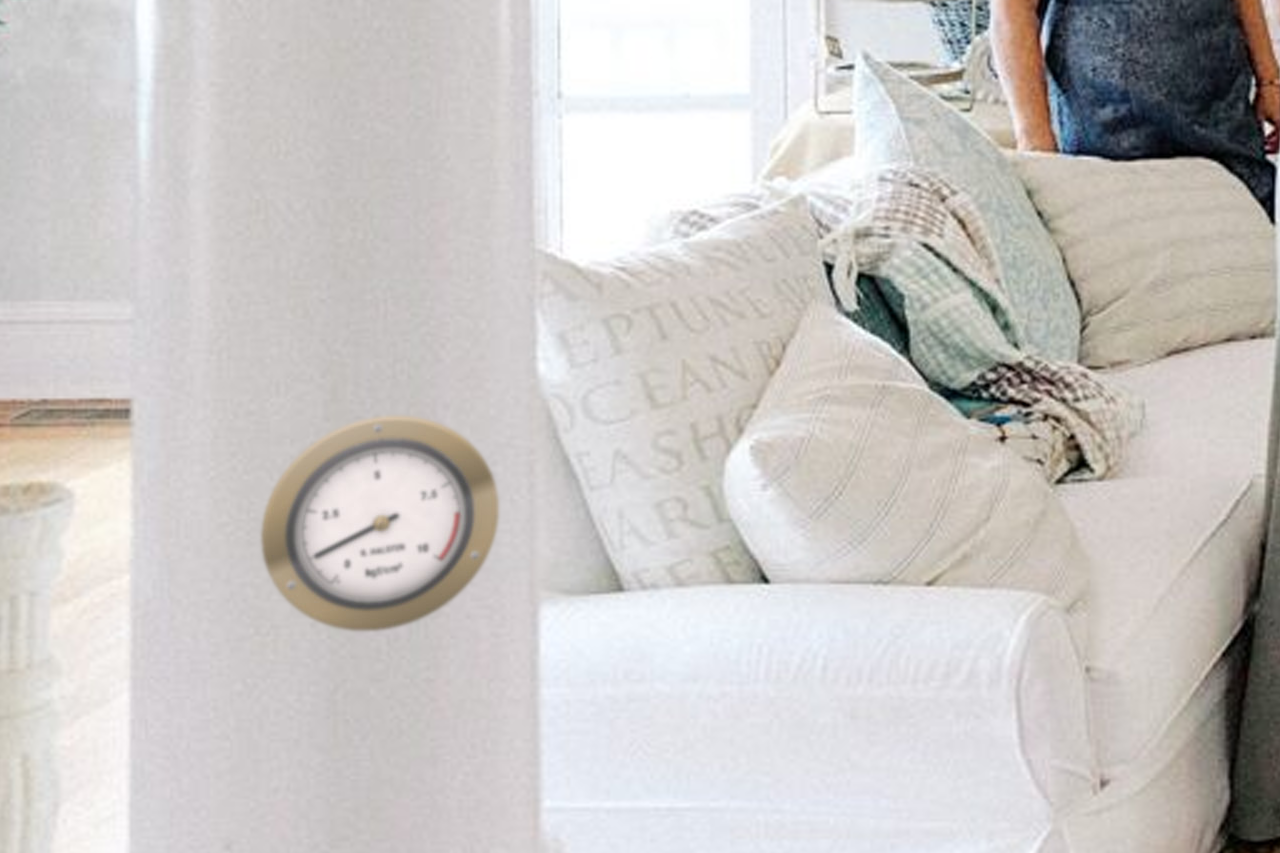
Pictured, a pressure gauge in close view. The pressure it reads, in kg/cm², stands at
1 kg/cm²
